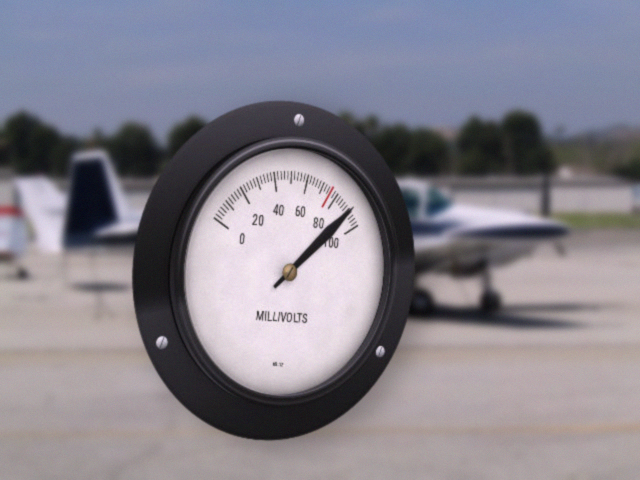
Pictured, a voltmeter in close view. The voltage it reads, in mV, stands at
90 mV
